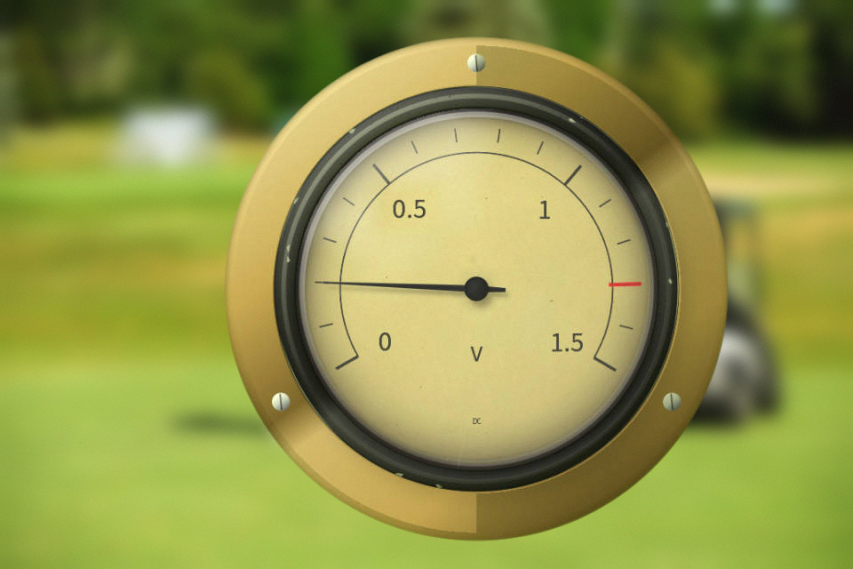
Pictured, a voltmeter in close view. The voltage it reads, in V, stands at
0.2 V
